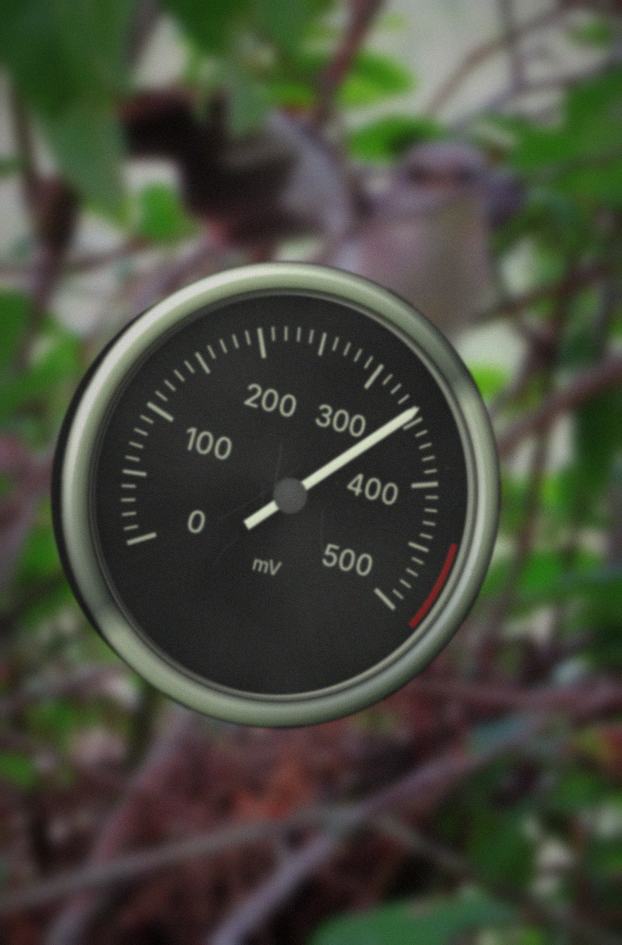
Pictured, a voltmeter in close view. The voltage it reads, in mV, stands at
340 mV
